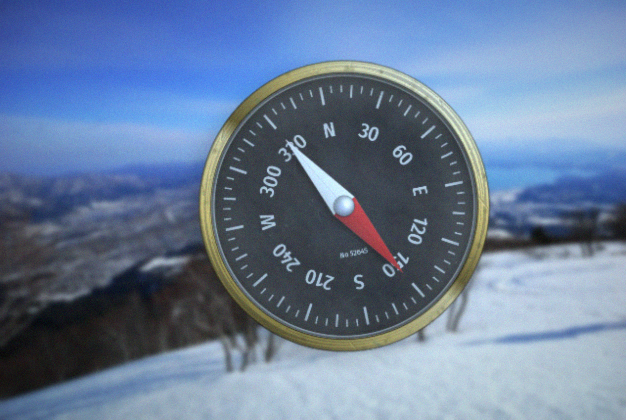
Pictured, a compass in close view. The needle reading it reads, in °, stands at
150 °
